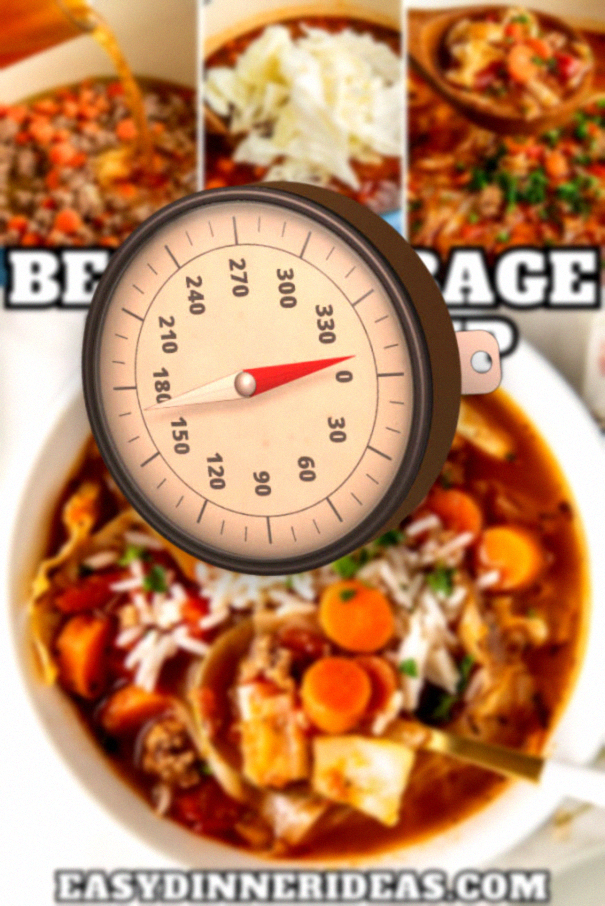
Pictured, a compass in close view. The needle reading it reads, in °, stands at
350 °
